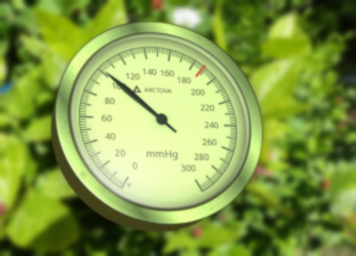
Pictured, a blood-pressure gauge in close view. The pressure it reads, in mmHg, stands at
100 mmHg
